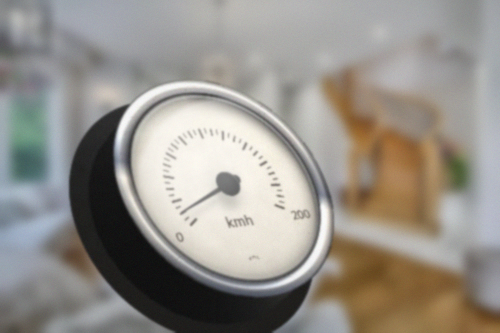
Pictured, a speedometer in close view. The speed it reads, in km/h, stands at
10 km/h
